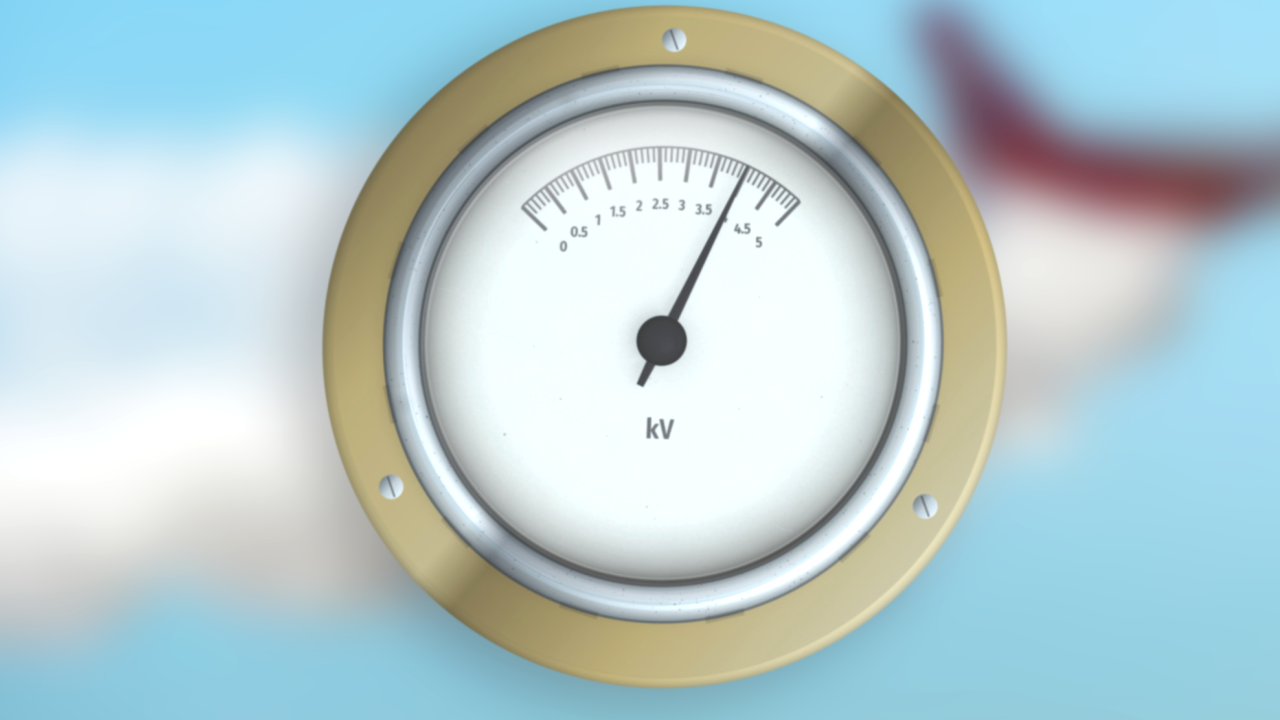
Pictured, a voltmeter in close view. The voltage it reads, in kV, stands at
4 kV
